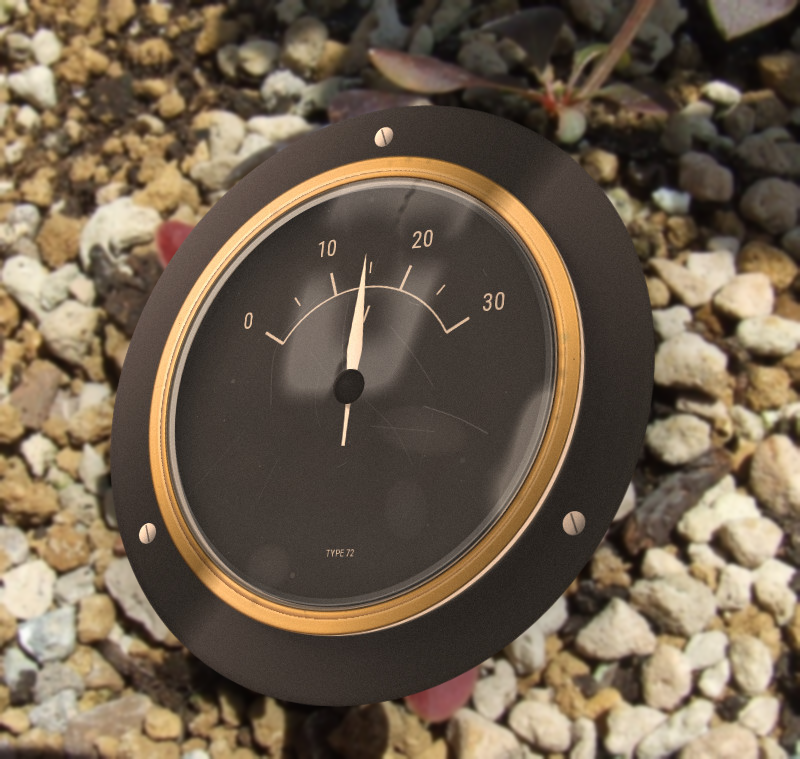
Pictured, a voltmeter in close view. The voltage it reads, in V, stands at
15 V
